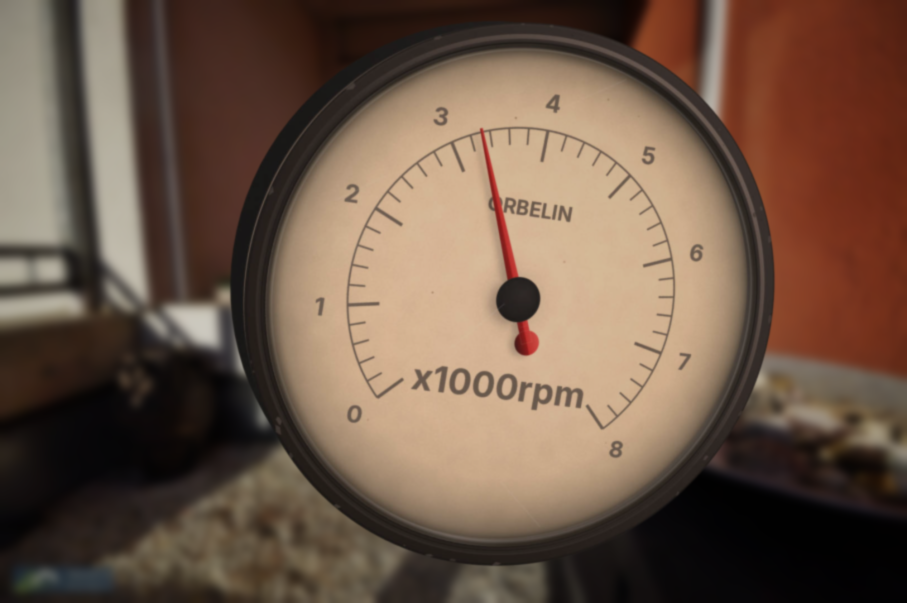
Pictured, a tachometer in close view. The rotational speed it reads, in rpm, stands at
3300 rpm
